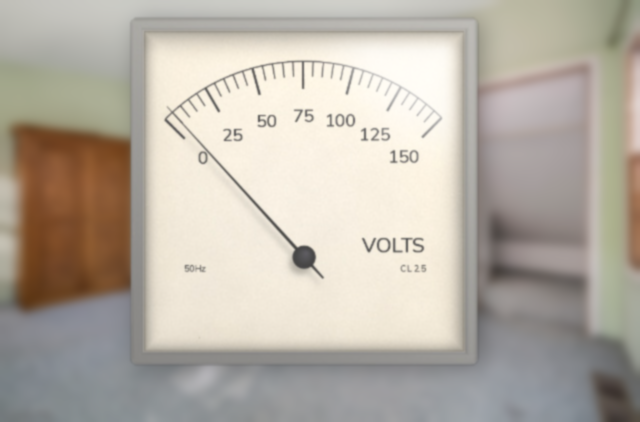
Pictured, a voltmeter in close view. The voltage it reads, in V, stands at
5 V
